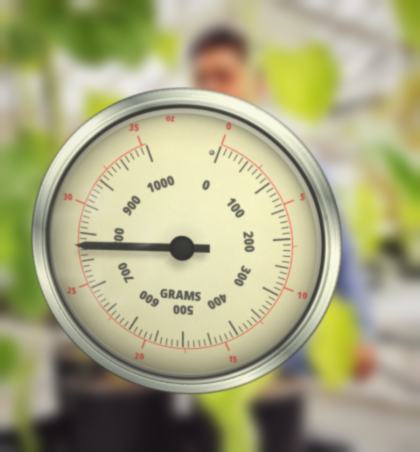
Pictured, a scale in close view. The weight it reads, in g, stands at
780 g
